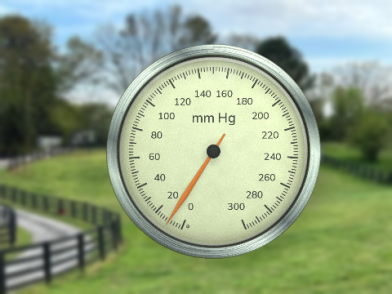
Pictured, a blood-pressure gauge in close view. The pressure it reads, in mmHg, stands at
10 mmHg
